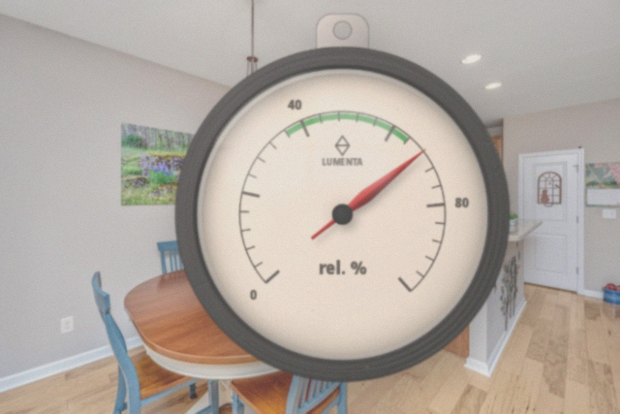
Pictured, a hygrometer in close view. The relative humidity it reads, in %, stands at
68 %
